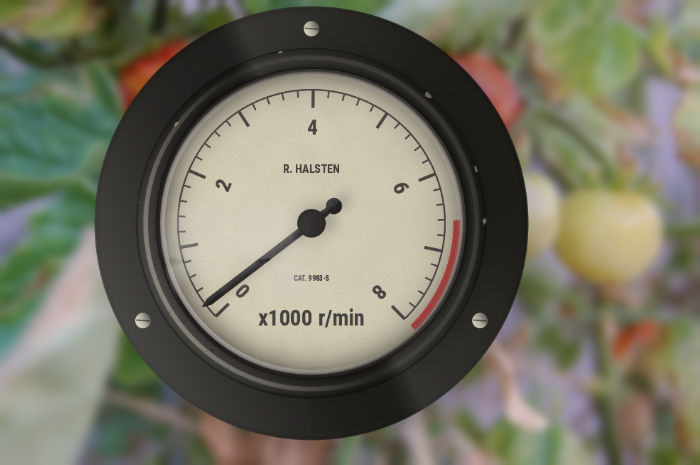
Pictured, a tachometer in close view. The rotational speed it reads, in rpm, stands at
200 rpm
